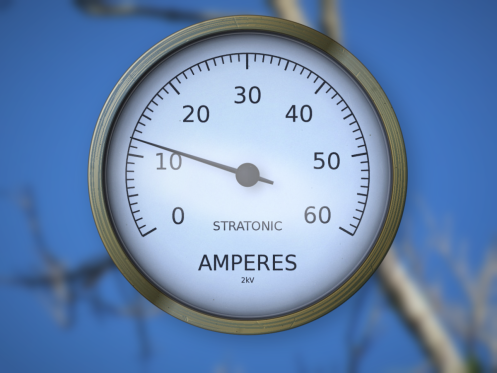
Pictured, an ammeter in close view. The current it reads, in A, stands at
12 A
